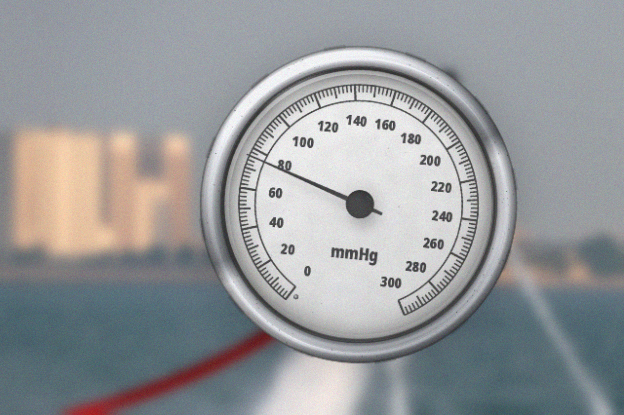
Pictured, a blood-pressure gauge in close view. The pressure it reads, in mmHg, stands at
76 mmHg
